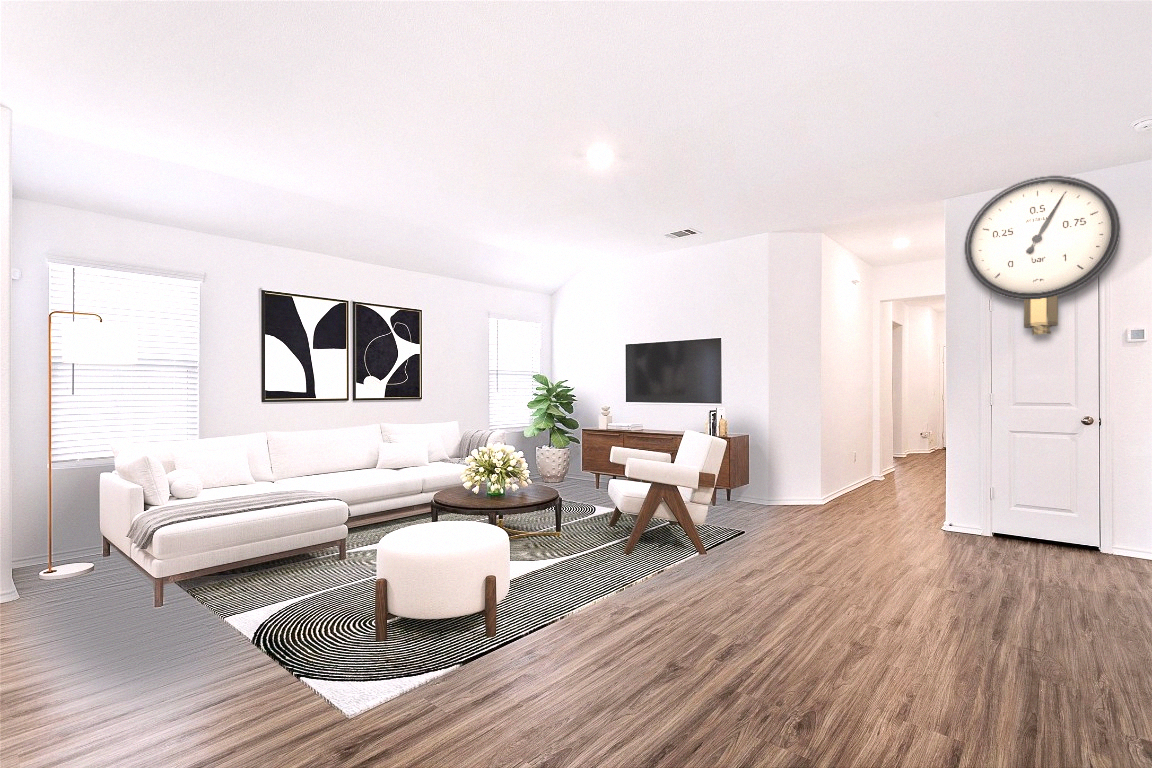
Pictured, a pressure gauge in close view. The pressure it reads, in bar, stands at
0.6 bar
